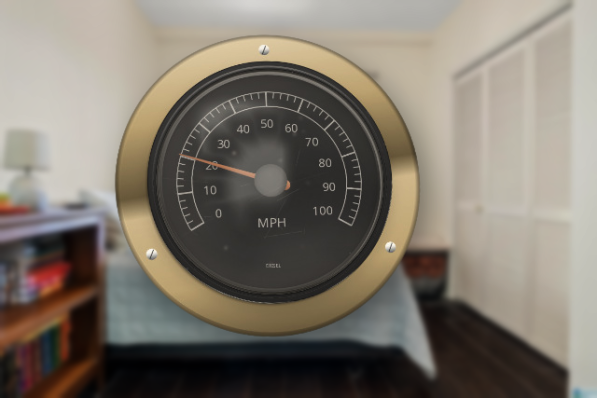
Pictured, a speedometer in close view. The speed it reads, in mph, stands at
20 mph
